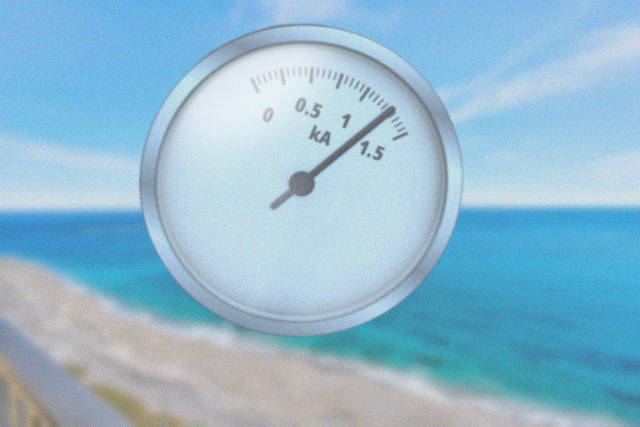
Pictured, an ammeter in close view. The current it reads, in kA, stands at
1.25 kA
